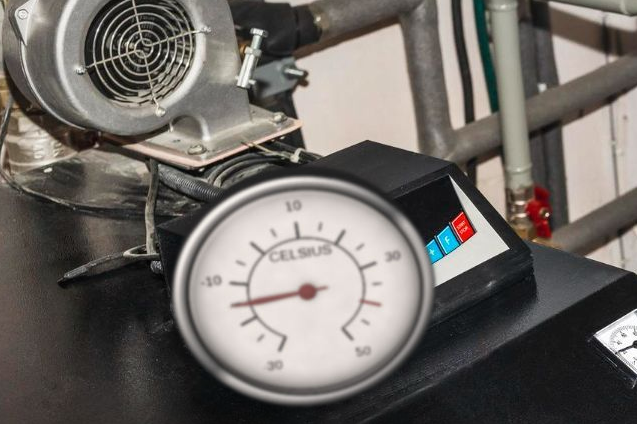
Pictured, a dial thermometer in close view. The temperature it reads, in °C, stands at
-15 °C
